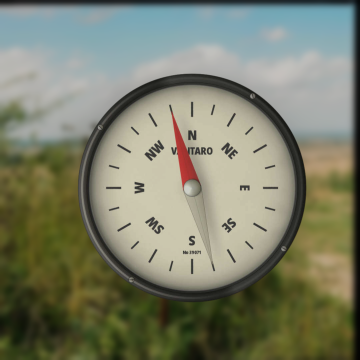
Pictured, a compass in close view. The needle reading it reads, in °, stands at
345 °
